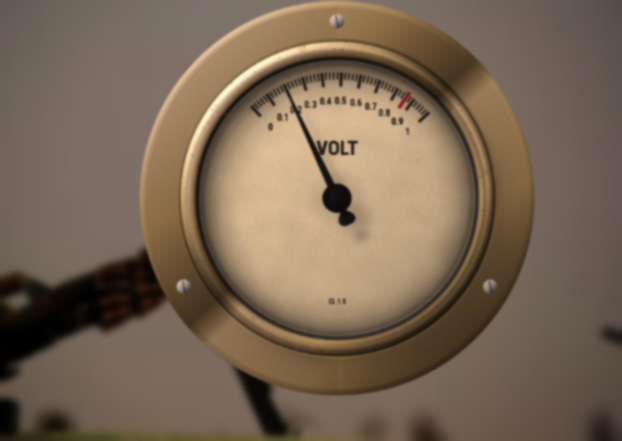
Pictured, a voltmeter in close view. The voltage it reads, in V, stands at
0.2 V
